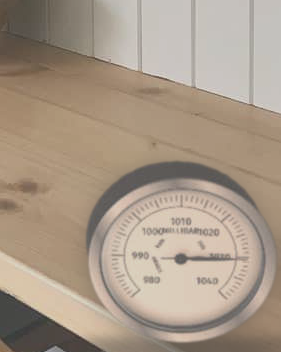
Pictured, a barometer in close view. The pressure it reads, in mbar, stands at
1030 mbar
